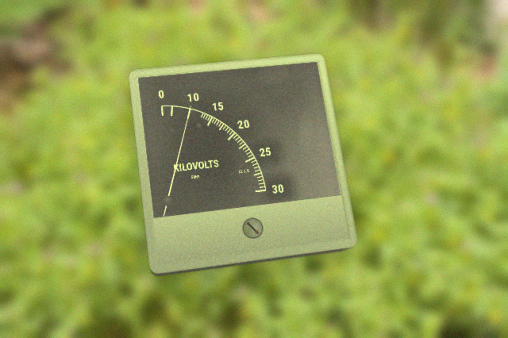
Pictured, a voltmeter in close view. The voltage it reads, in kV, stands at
10 kV
